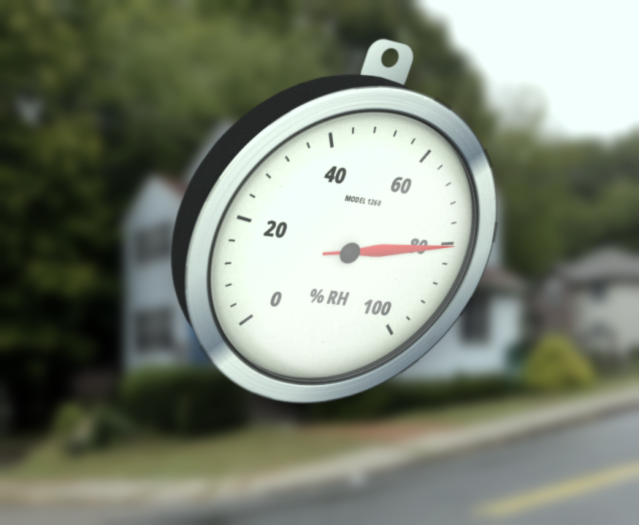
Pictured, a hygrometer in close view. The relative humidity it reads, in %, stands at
80 %
